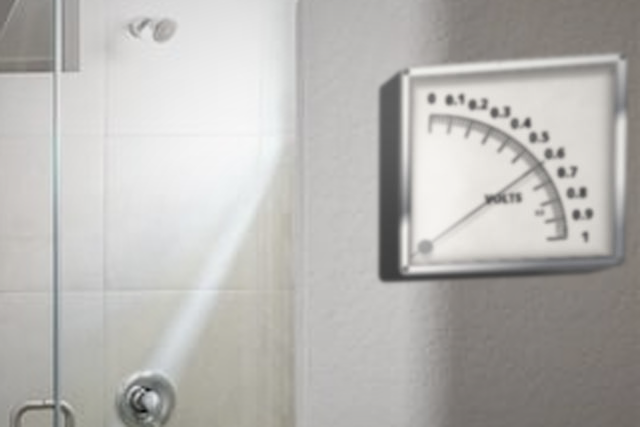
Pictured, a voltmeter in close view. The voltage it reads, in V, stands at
0.6 V
